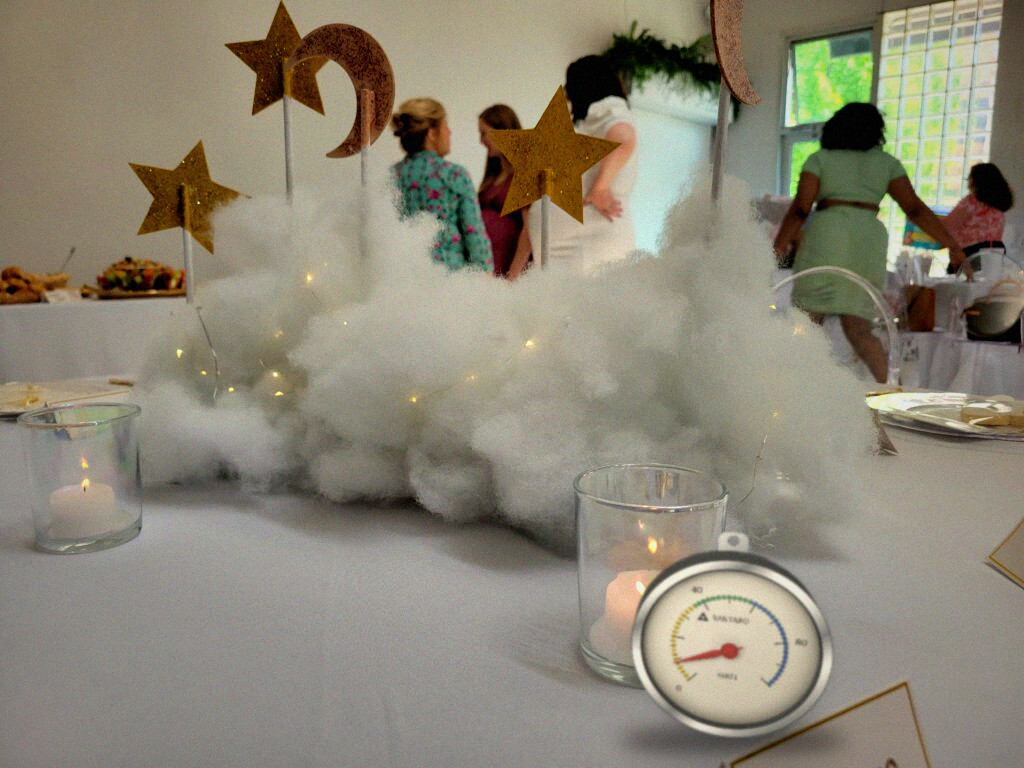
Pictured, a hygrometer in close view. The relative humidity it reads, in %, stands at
10 %
